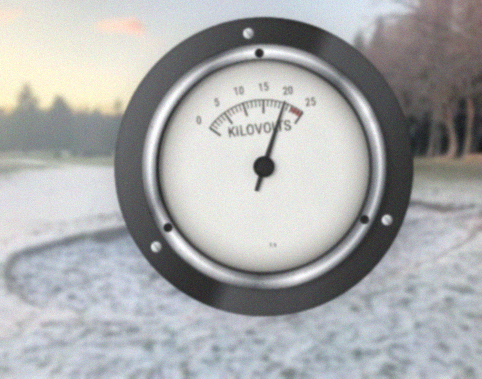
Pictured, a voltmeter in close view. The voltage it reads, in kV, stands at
20 kV
